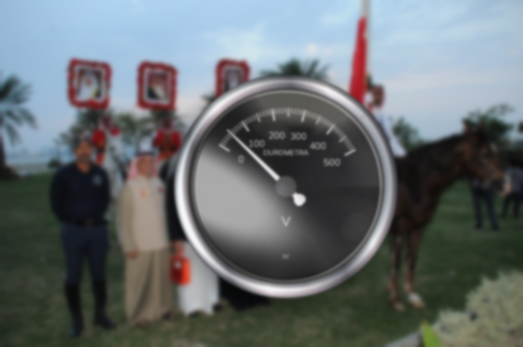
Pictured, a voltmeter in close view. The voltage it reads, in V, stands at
50 V
